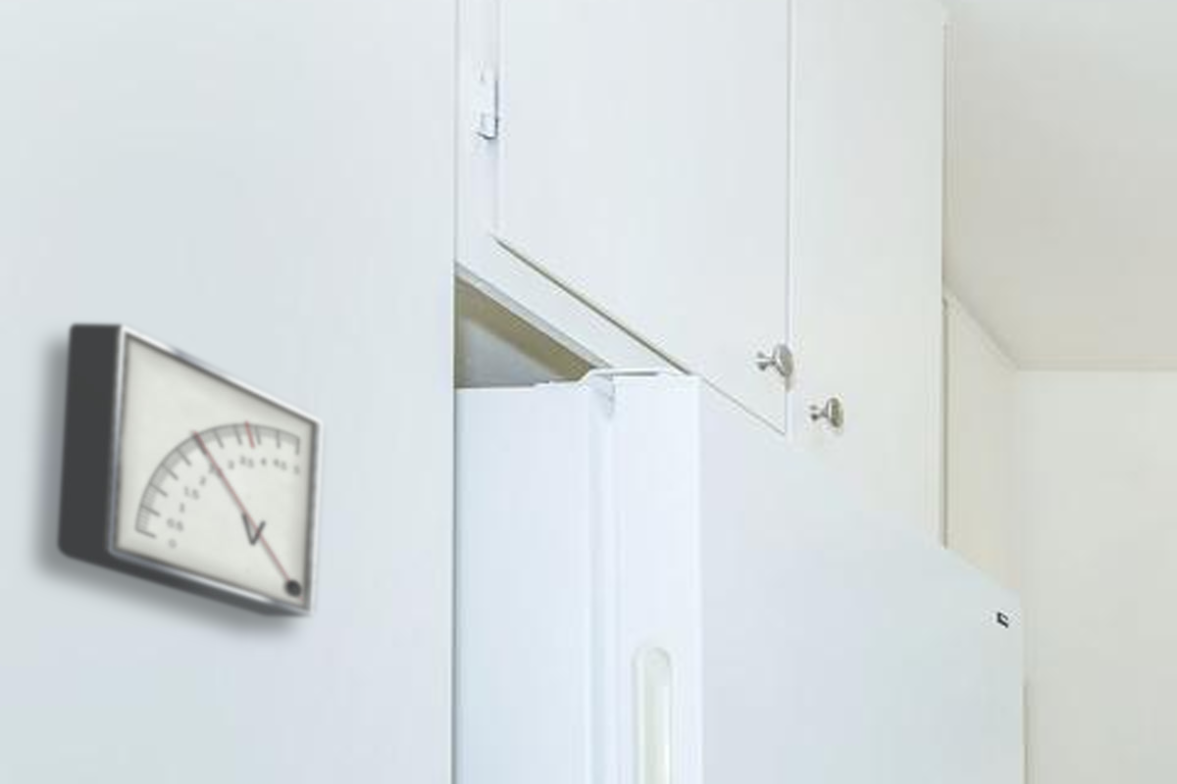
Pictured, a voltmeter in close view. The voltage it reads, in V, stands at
2.5 V
